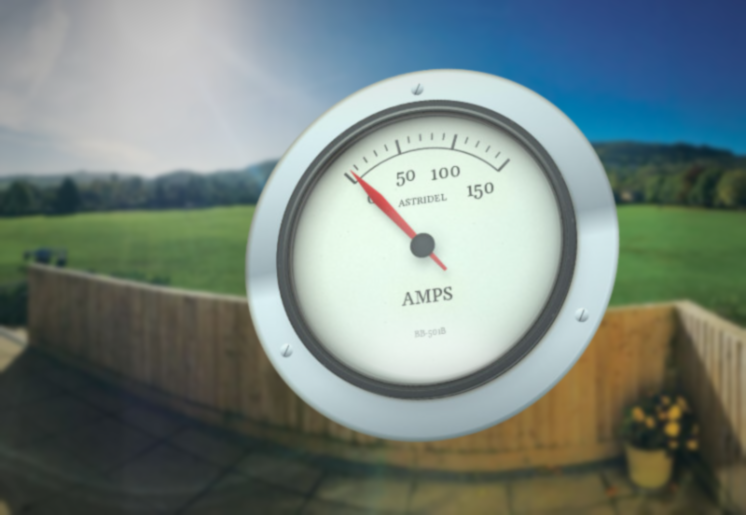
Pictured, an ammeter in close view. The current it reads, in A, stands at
5 A
